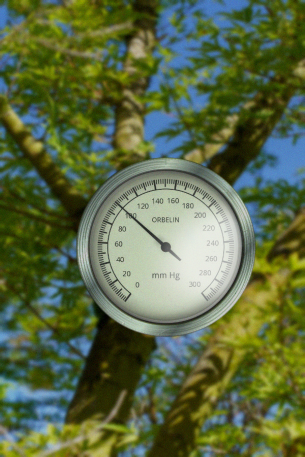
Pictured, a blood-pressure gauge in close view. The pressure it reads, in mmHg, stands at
100 mmHg
